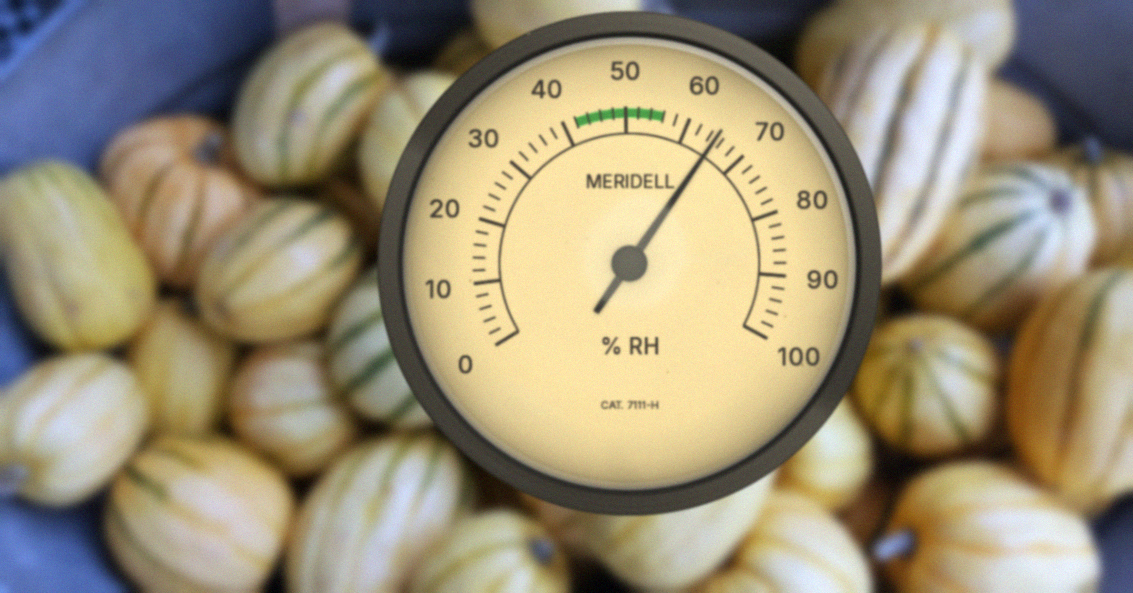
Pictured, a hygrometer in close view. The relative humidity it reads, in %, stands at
65 %
